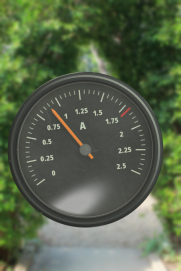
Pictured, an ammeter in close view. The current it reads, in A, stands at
0.9 A
